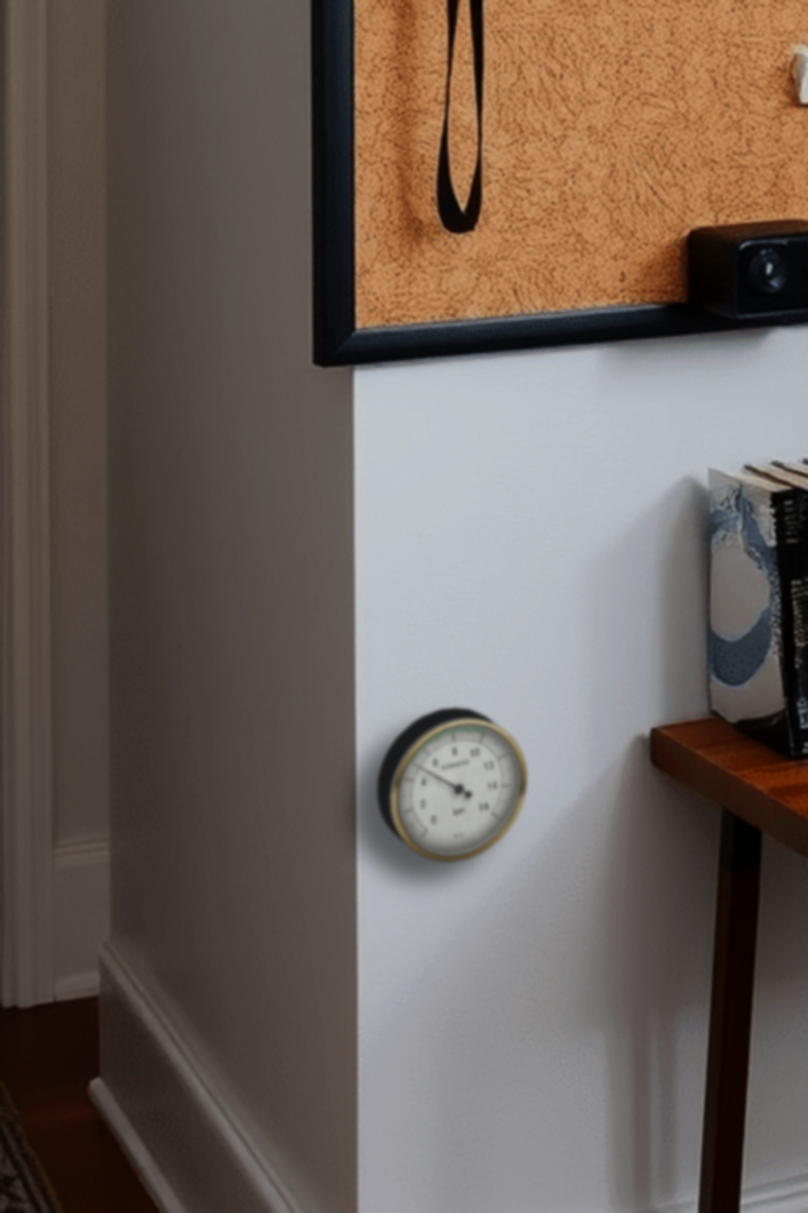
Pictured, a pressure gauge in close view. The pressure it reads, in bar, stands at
5 bar
